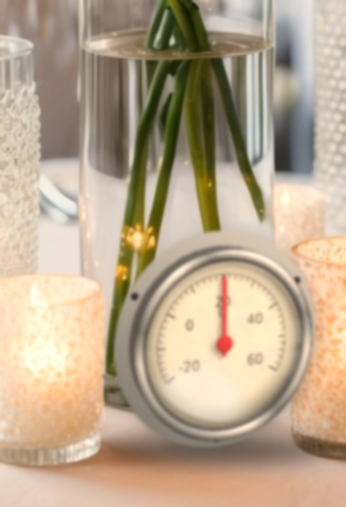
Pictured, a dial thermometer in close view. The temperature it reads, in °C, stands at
20 °C
